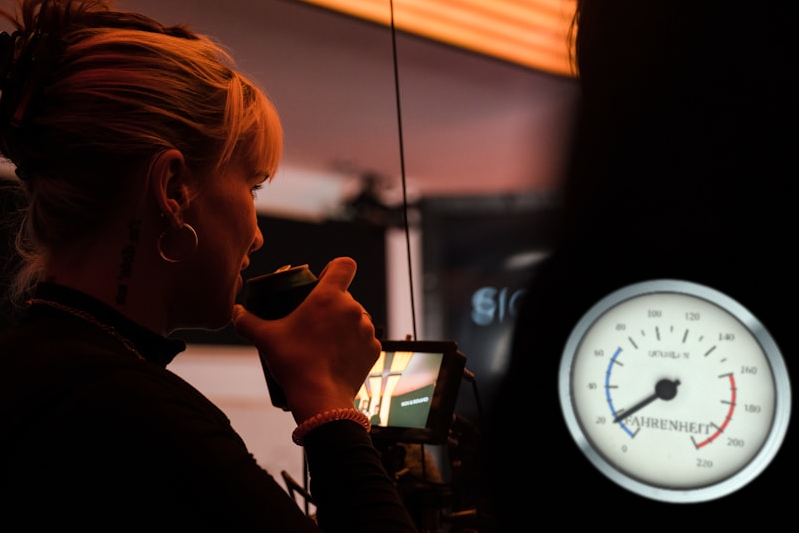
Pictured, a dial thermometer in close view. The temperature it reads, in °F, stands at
15 °F
